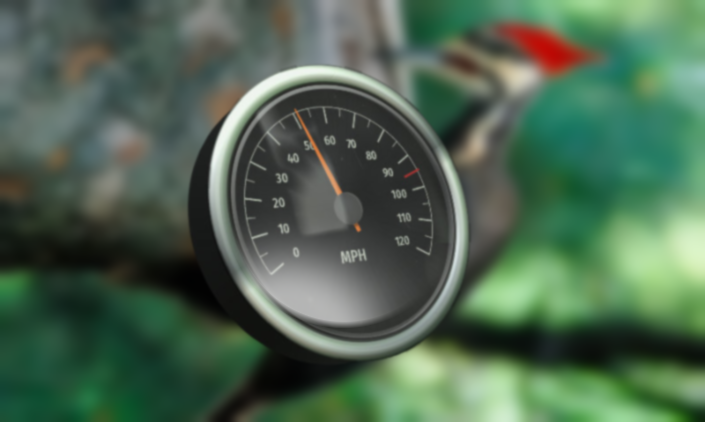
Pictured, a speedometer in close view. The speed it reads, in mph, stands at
50 mph
